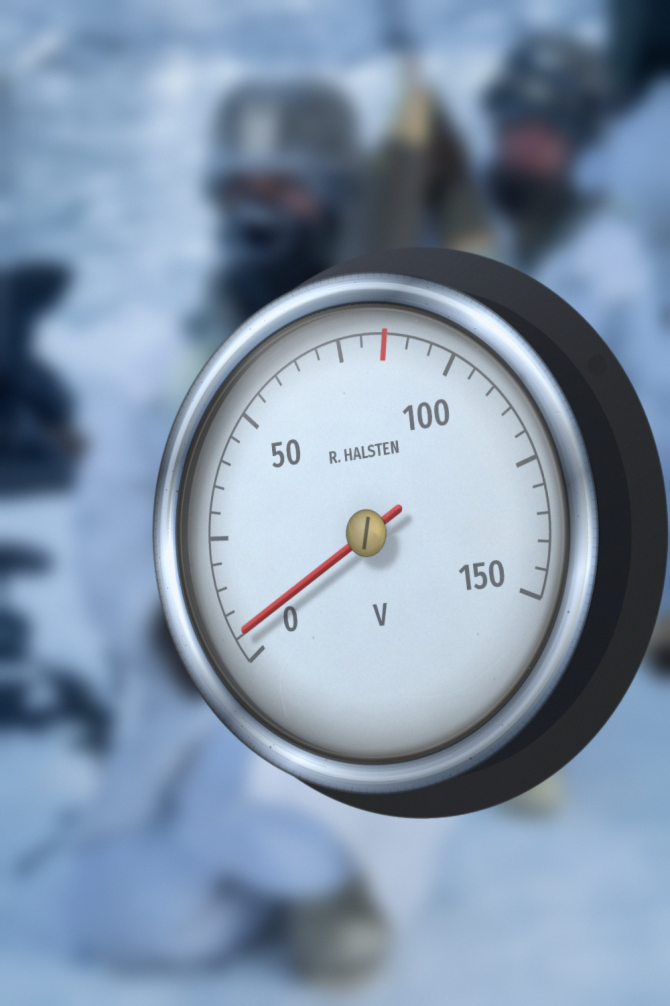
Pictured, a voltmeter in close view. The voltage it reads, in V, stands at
5 V
